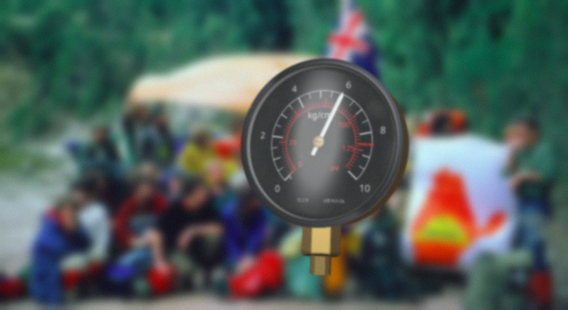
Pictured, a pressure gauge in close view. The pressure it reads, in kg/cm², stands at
6 kg/cm²
